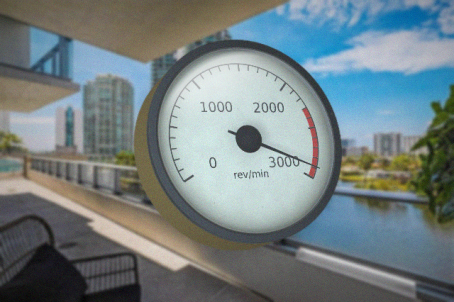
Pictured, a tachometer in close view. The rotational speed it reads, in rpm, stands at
2900 rpm
